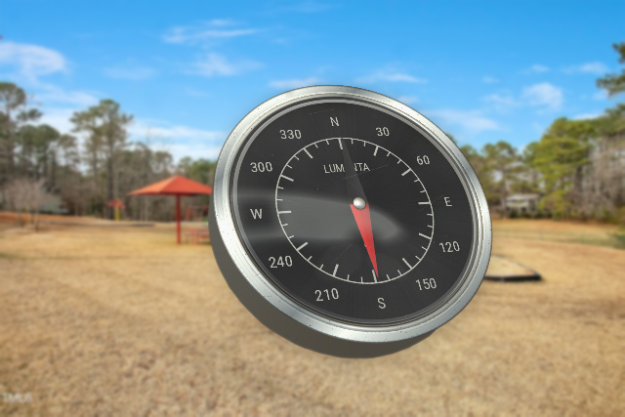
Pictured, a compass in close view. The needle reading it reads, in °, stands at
180 °
